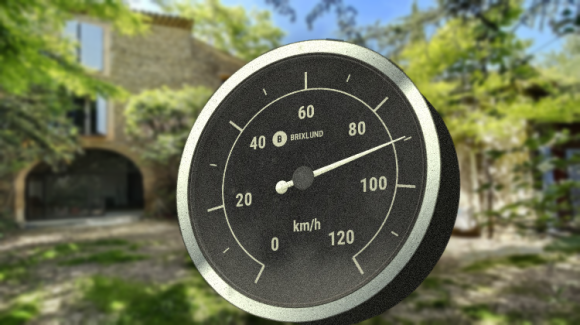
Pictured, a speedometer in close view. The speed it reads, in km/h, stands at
90 km/h
